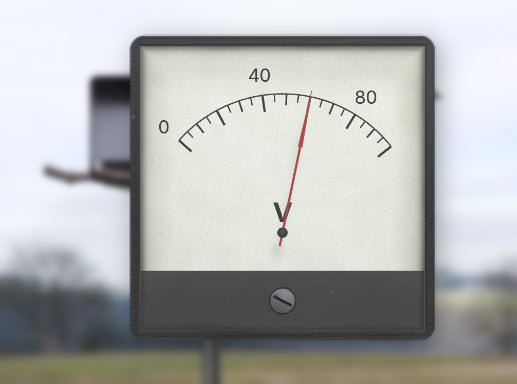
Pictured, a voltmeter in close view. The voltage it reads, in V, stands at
60 V
